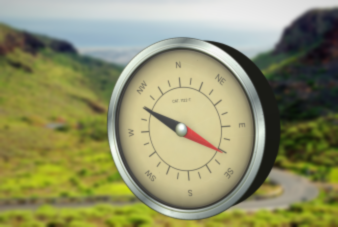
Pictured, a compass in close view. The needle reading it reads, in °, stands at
120 °
